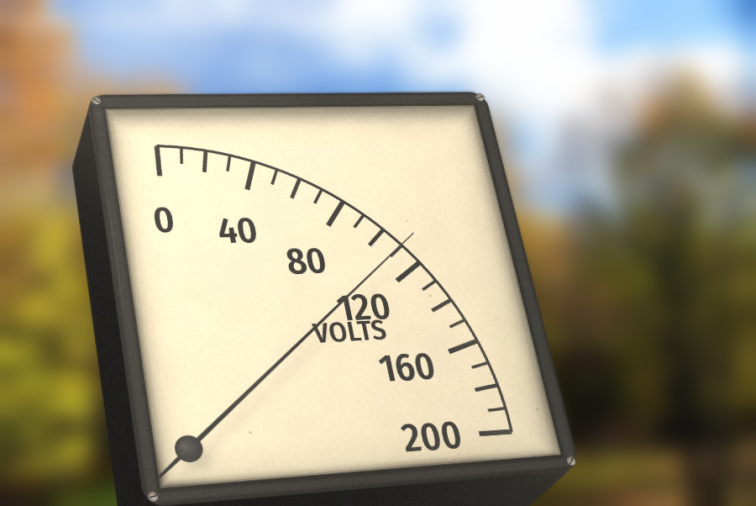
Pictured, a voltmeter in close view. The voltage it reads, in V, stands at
110 V
